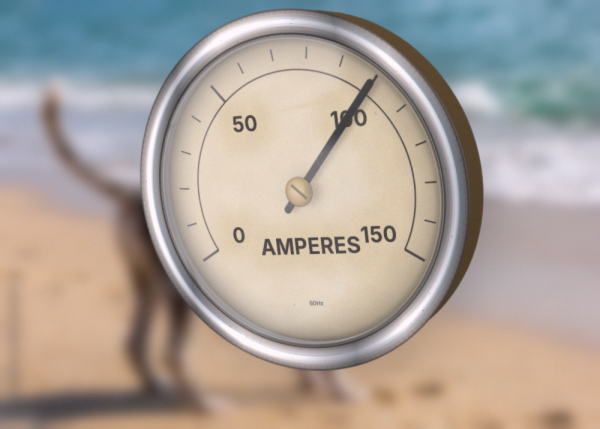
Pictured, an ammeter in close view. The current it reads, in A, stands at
100 A
